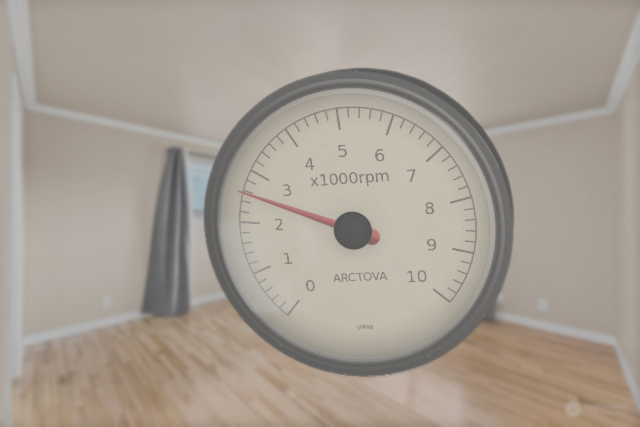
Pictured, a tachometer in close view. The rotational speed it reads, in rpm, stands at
2600 rpm
